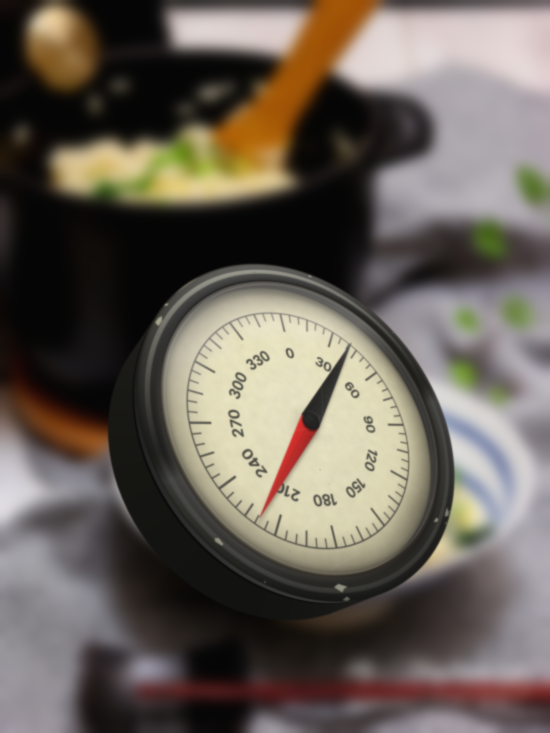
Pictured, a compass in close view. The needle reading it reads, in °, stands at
220 °
